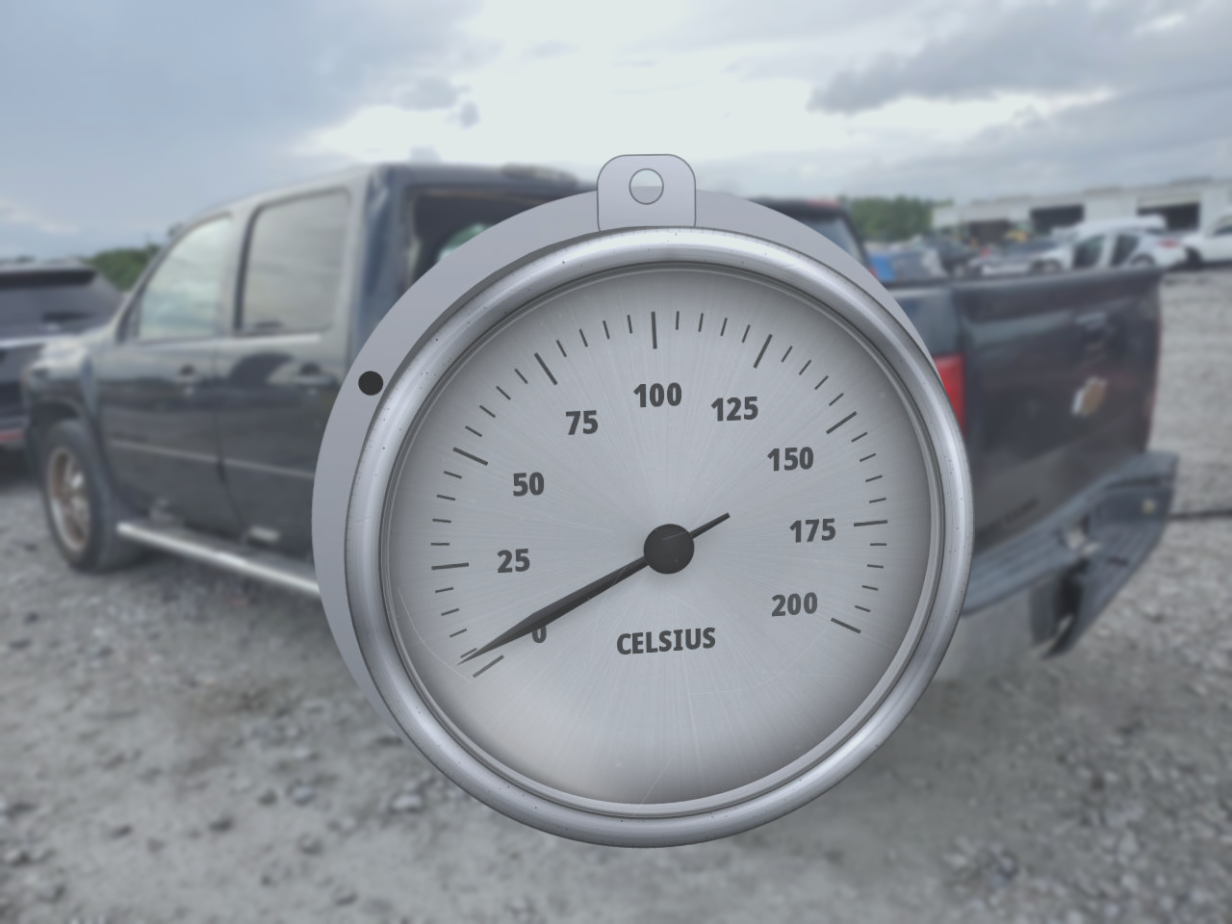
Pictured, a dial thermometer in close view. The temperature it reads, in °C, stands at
5 °C
